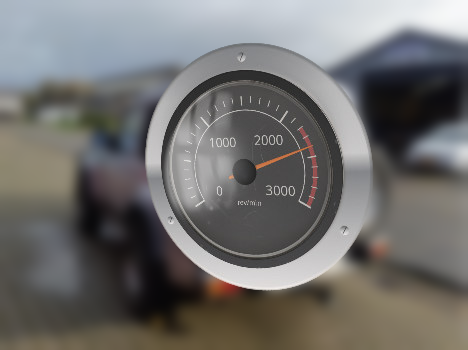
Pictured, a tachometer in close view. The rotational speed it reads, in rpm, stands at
2400 rpm
